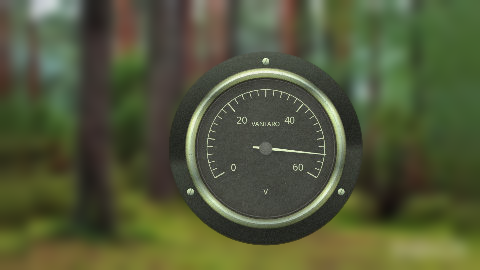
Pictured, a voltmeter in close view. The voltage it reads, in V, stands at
54 V
